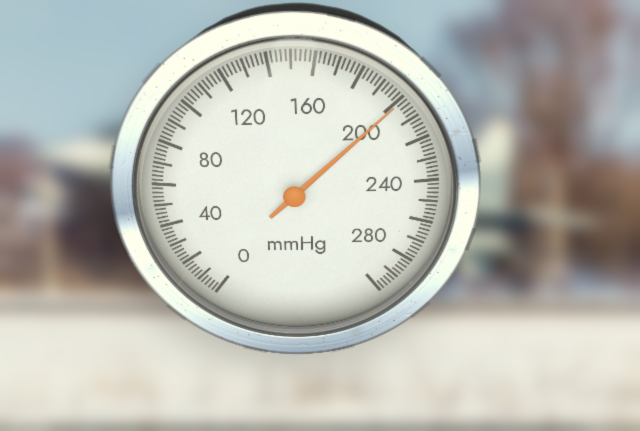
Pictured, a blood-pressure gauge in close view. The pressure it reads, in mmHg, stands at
200 mmHg
